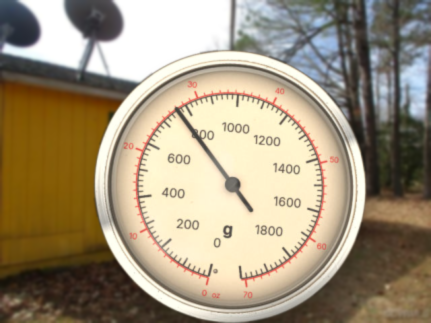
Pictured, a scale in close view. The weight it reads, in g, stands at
760 g
